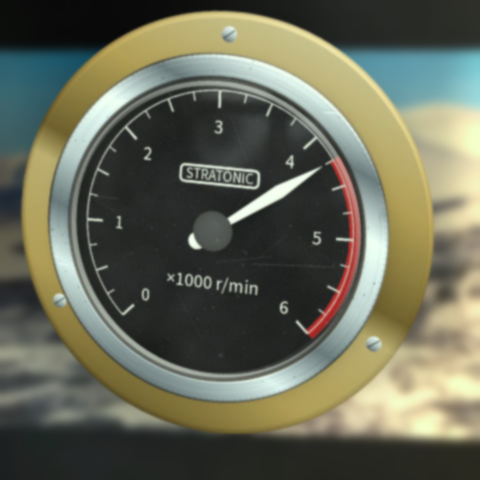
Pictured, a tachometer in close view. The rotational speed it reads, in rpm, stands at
4250 rpm
